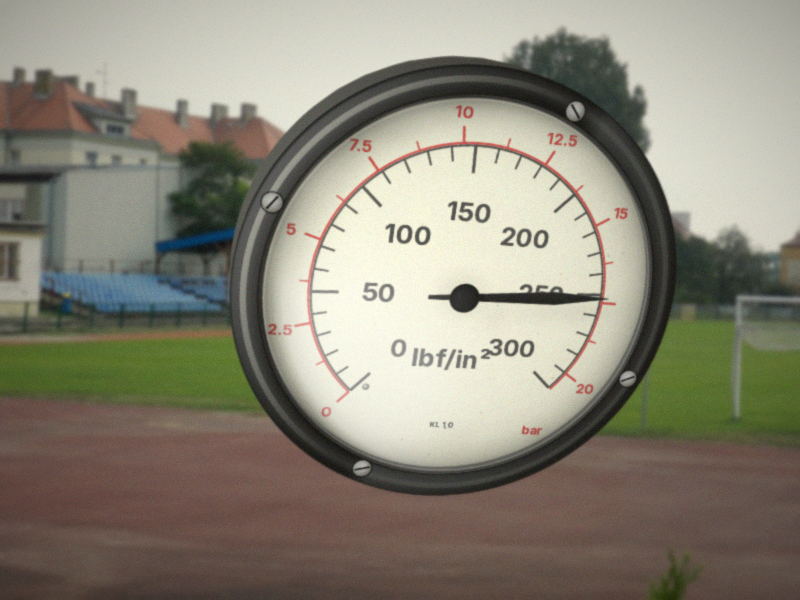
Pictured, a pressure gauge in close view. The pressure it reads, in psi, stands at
250 psi
